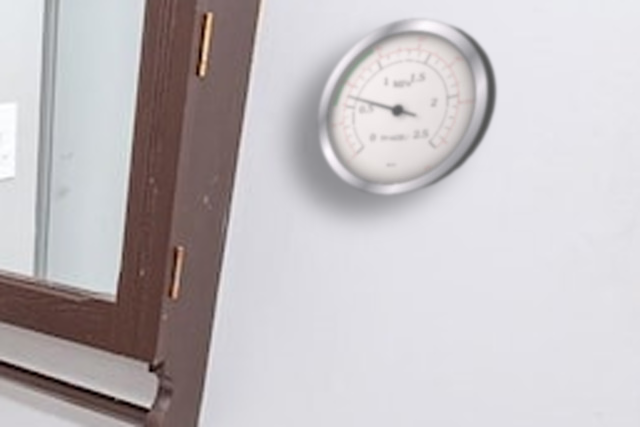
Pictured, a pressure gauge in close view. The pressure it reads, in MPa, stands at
0.6 MPa
